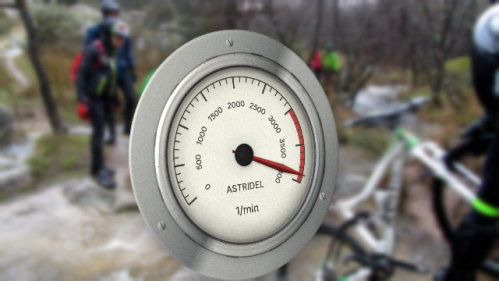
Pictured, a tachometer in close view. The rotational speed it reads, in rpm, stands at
3900 rpm
